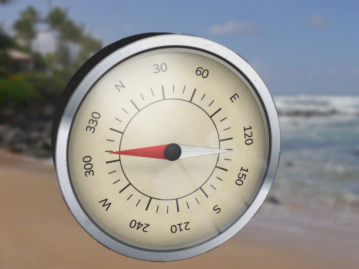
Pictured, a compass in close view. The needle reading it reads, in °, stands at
310 °
